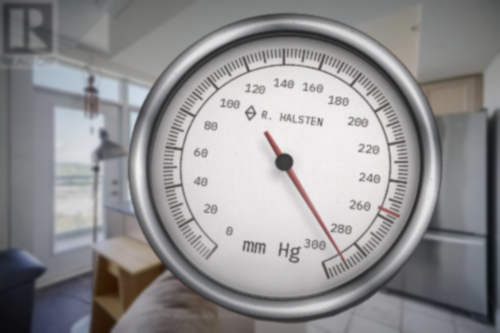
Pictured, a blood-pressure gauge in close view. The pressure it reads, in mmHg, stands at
290 mmHg
